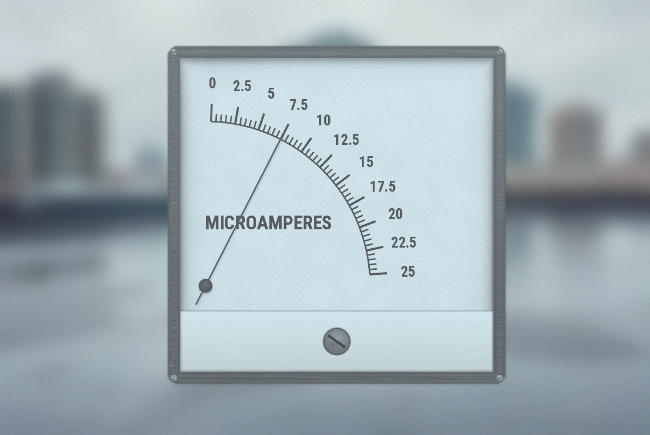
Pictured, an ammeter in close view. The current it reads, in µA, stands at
7.5 µA
